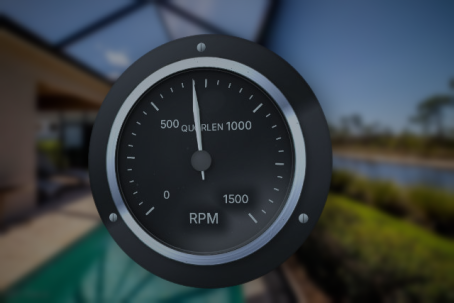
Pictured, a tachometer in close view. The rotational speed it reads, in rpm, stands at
700 rpm
